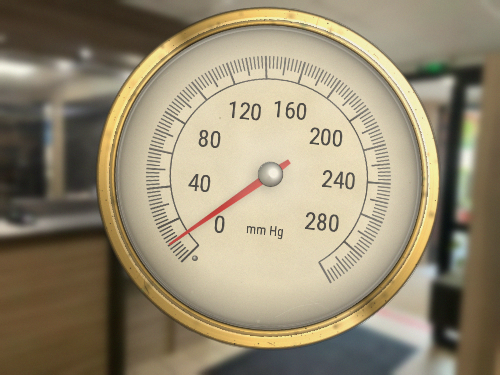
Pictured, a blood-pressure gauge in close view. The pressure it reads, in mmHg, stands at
10 mmHg
